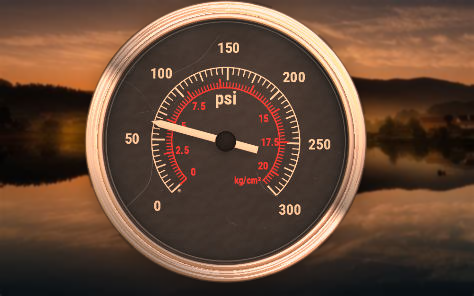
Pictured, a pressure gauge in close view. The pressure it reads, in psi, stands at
65 psi
